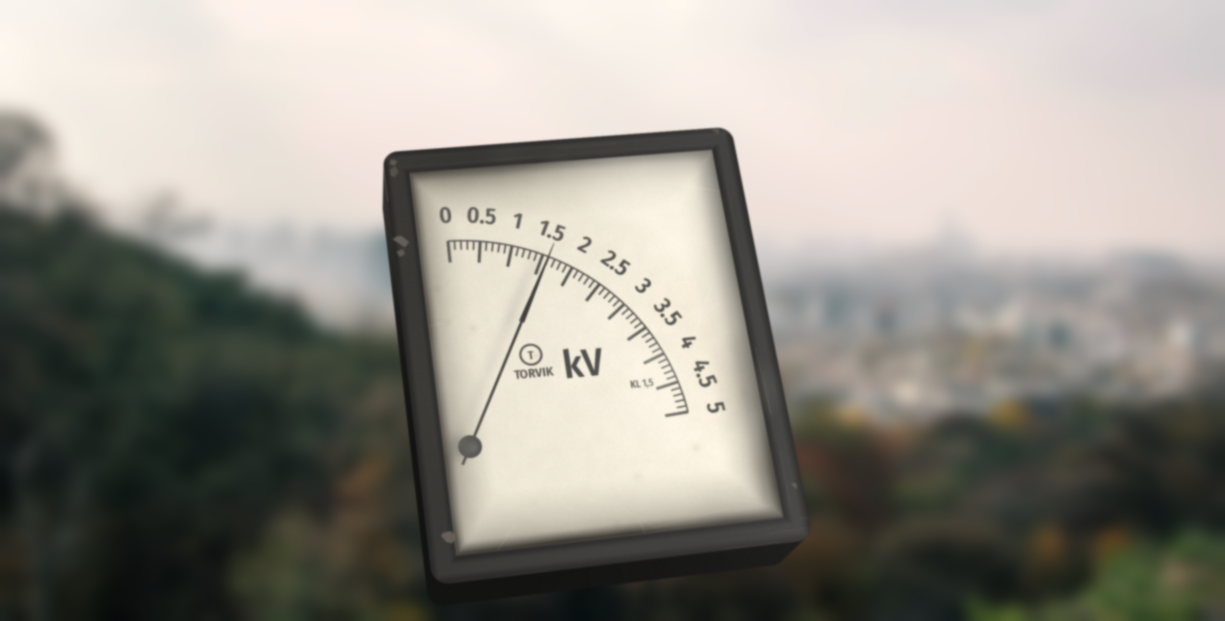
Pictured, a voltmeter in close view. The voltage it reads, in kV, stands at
1.6 kV
